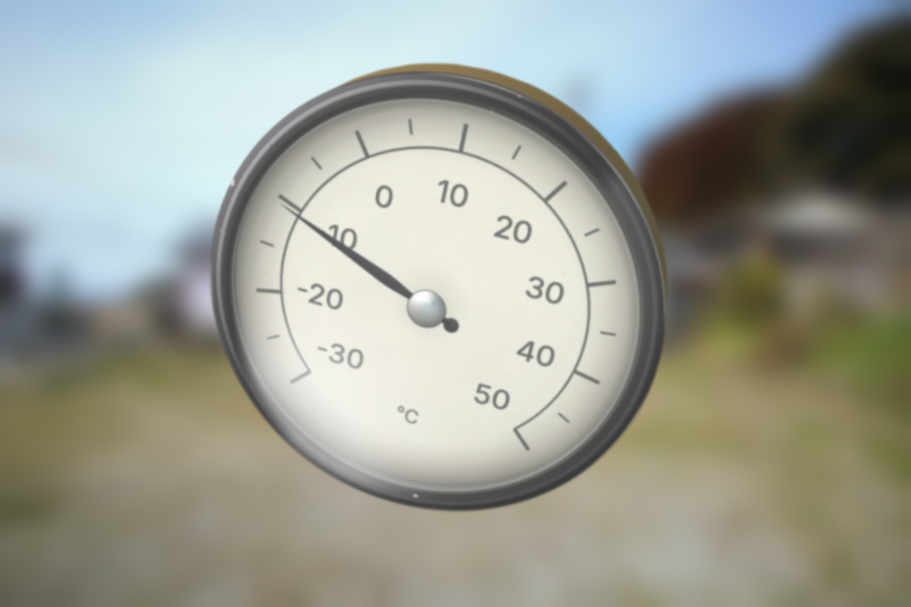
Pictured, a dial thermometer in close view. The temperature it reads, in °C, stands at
-10 °C
